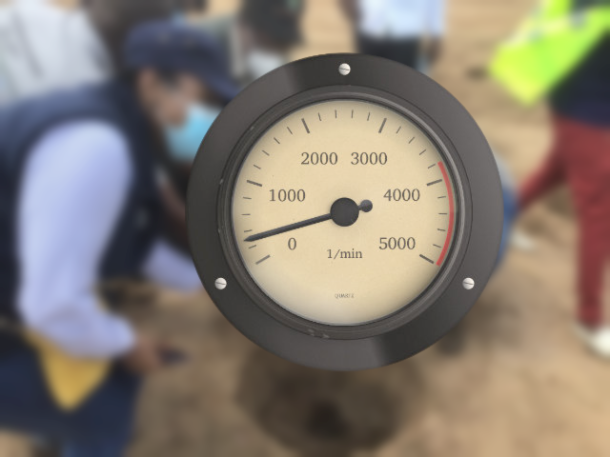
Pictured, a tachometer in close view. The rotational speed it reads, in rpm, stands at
300 rpm
